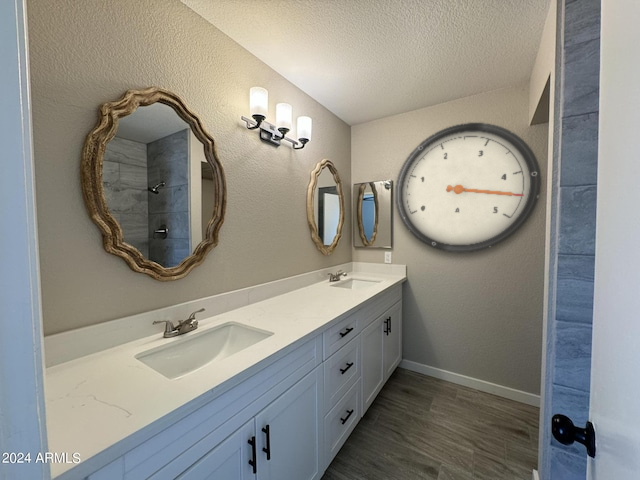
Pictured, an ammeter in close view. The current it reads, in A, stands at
4.5 A
